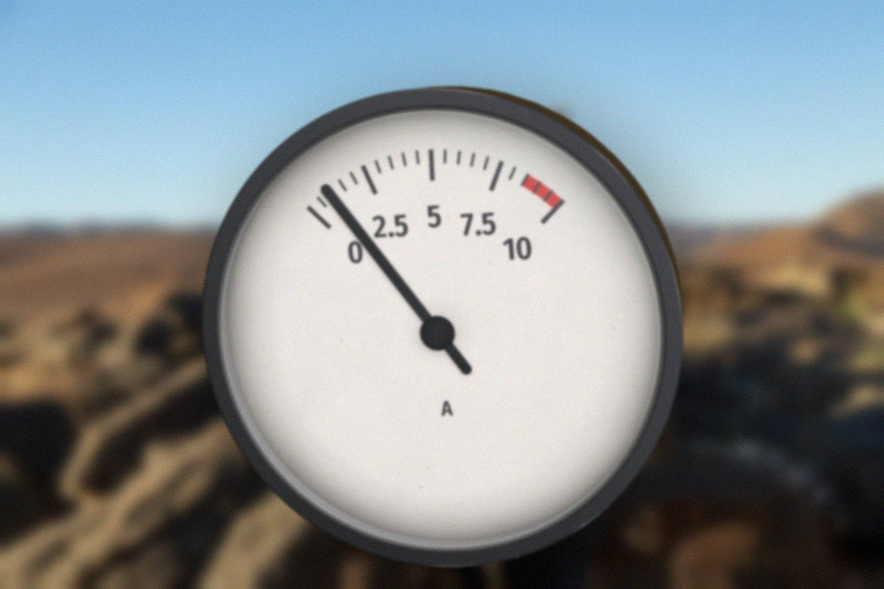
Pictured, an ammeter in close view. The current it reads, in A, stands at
1 A
